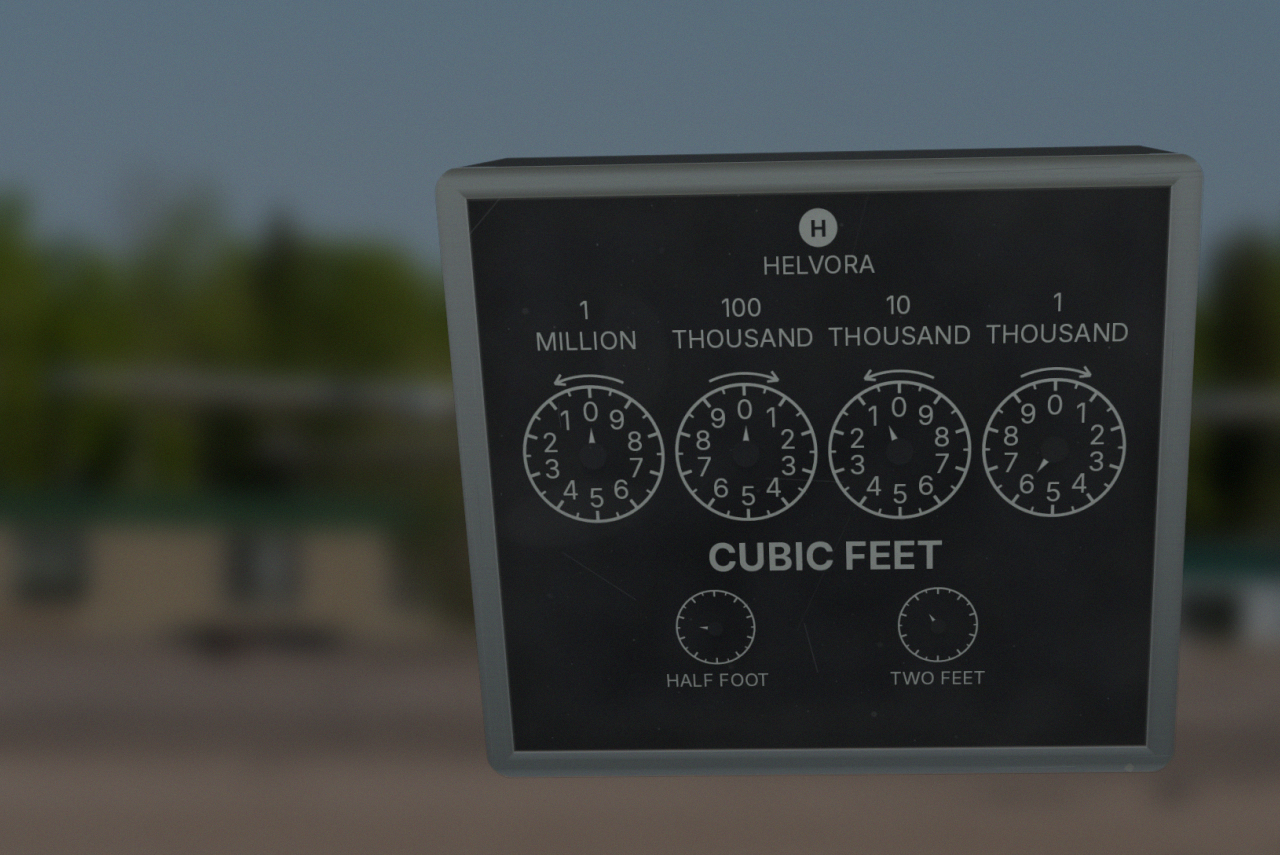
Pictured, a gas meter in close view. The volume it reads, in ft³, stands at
600 ft³
